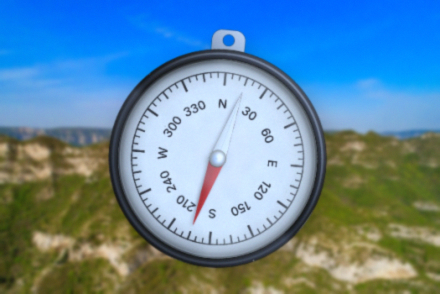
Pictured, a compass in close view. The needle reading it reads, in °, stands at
195 °
